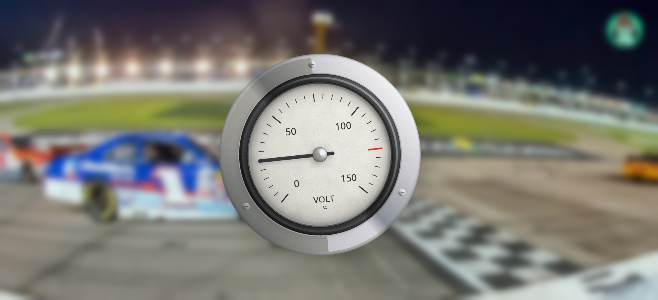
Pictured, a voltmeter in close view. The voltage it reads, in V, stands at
25 V
